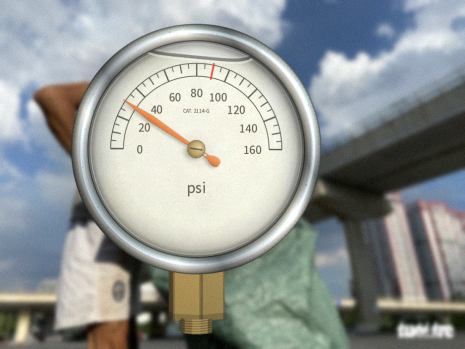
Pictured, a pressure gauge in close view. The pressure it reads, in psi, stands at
30 psi
